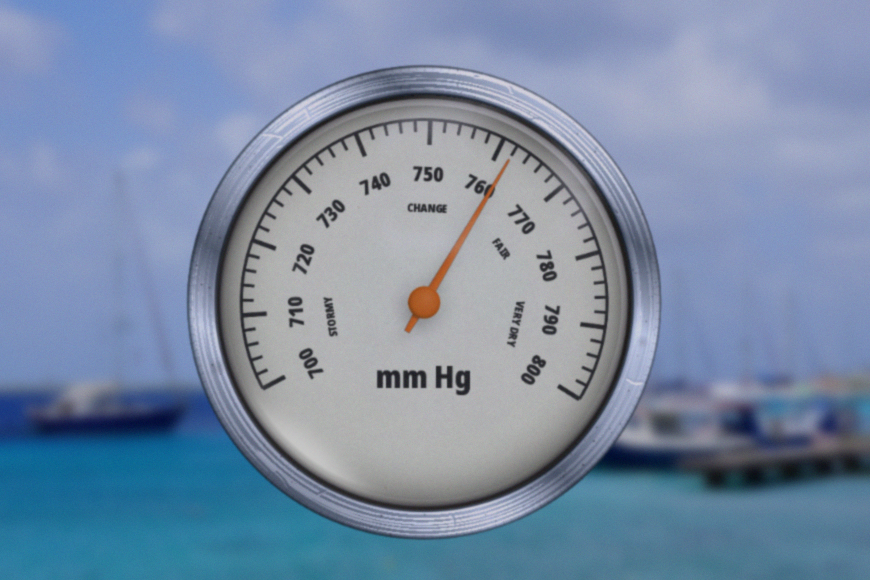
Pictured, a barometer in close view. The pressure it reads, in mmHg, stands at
762 mmHg
